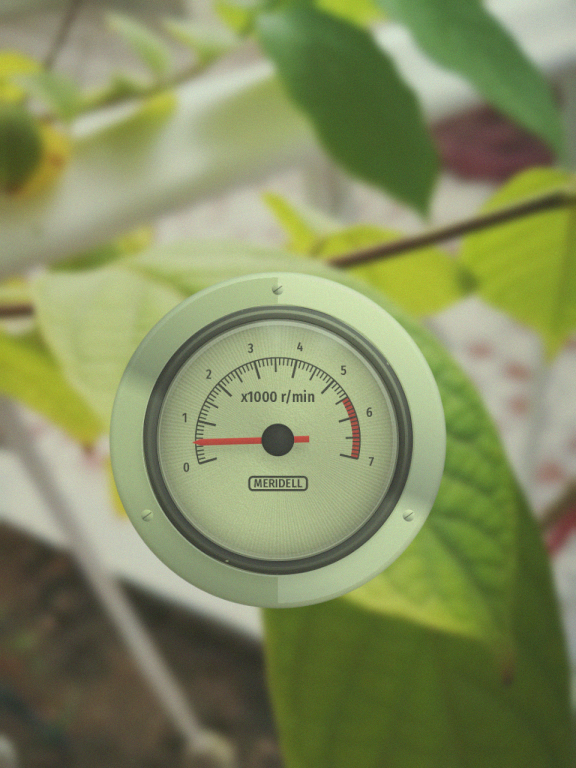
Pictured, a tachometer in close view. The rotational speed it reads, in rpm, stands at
500 rpm
